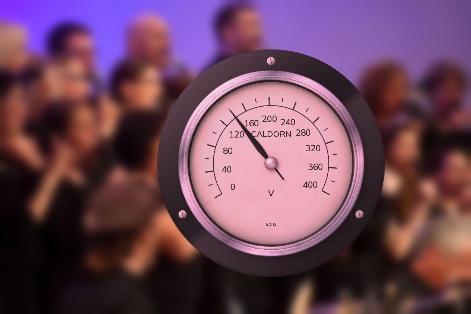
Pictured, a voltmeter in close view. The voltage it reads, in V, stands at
140 V
